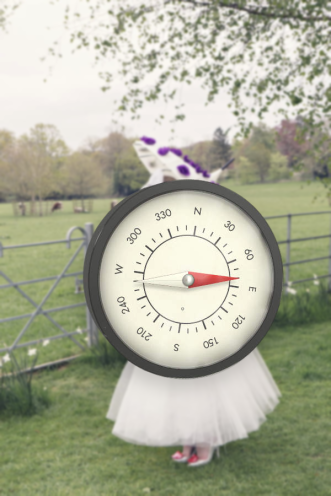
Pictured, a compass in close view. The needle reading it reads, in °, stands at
80 °
